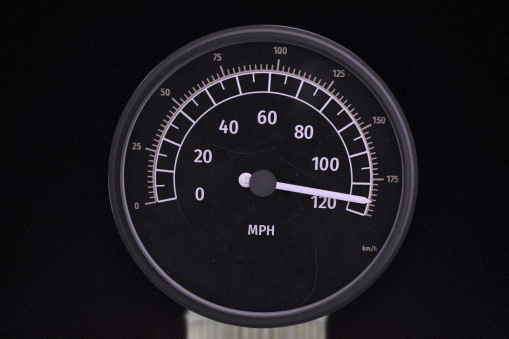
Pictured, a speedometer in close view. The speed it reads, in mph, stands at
115 mph
